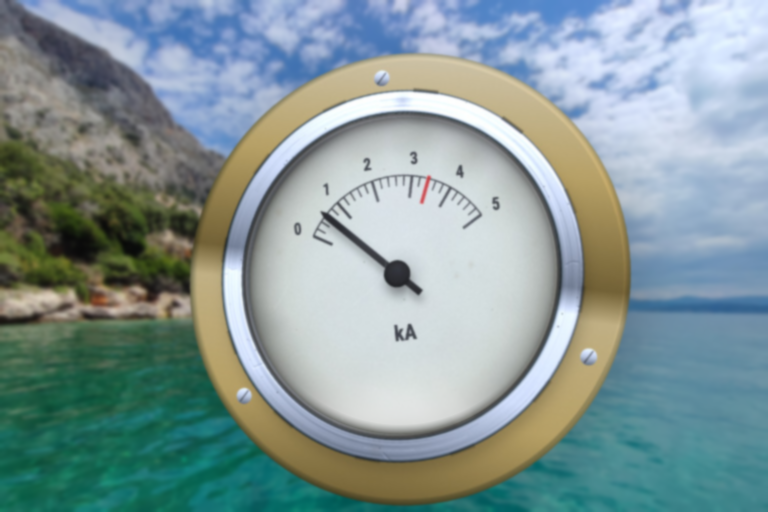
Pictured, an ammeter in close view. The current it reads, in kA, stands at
0.6 kA
